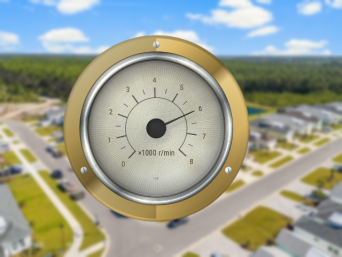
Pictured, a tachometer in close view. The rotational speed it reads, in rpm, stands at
6000 rpm
